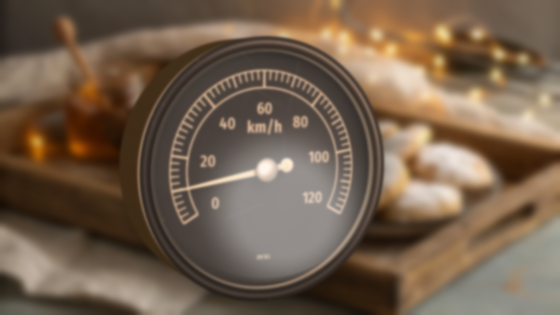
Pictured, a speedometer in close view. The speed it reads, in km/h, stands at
10 km/h
